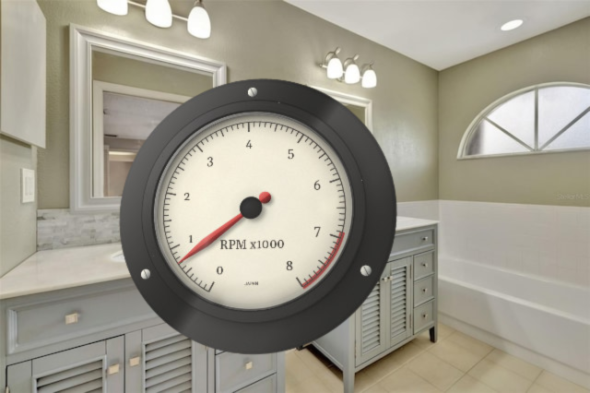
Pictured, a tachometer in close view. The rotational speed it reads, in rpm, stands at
700 rpm
